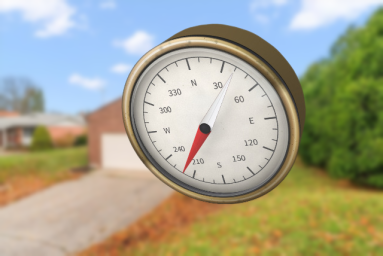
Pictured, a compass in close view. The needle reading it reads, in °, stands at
220 °
